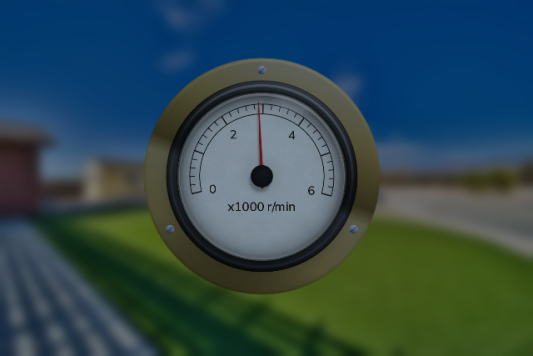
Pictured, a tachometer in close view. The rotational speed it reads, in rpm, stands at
2900 rpm
